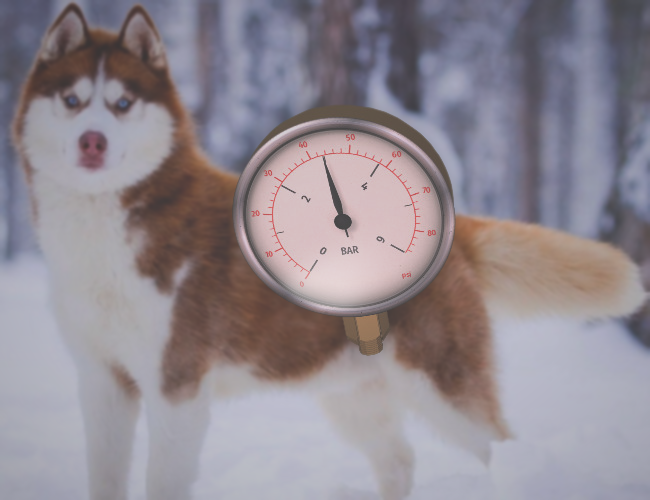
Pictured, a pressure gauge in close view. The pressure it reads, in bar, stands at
3 bar
